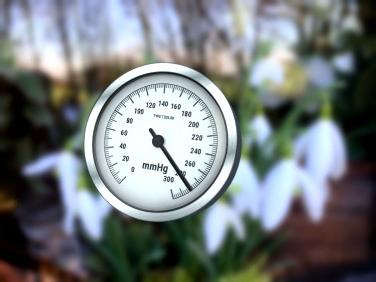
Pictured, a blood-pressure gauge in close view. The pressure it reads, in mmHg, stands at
280 mmHg
